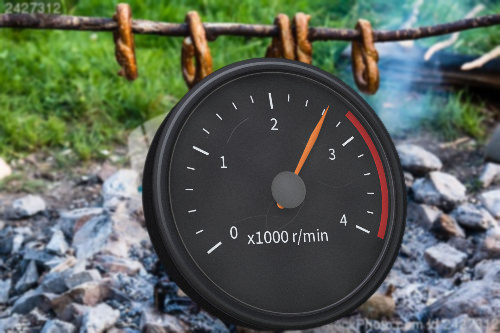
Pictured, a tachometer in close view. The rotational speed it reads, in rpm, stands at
2600 rpm
